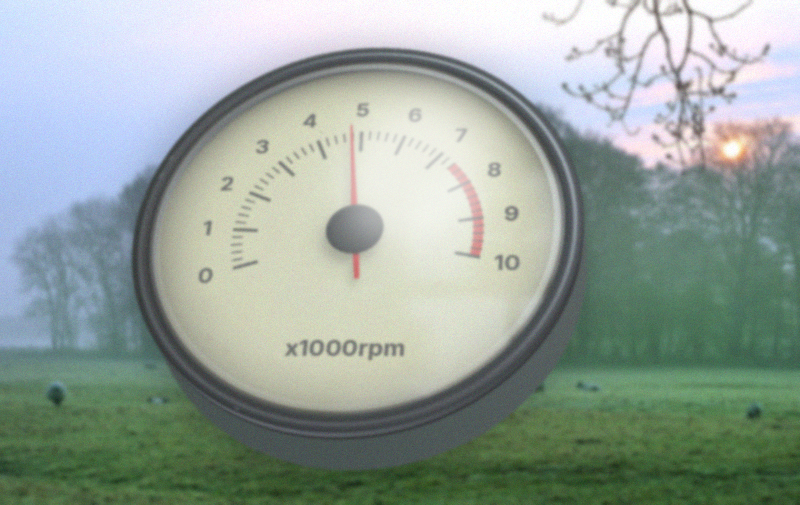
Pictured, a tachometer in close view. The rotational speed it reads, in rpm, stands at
4800 rpm
